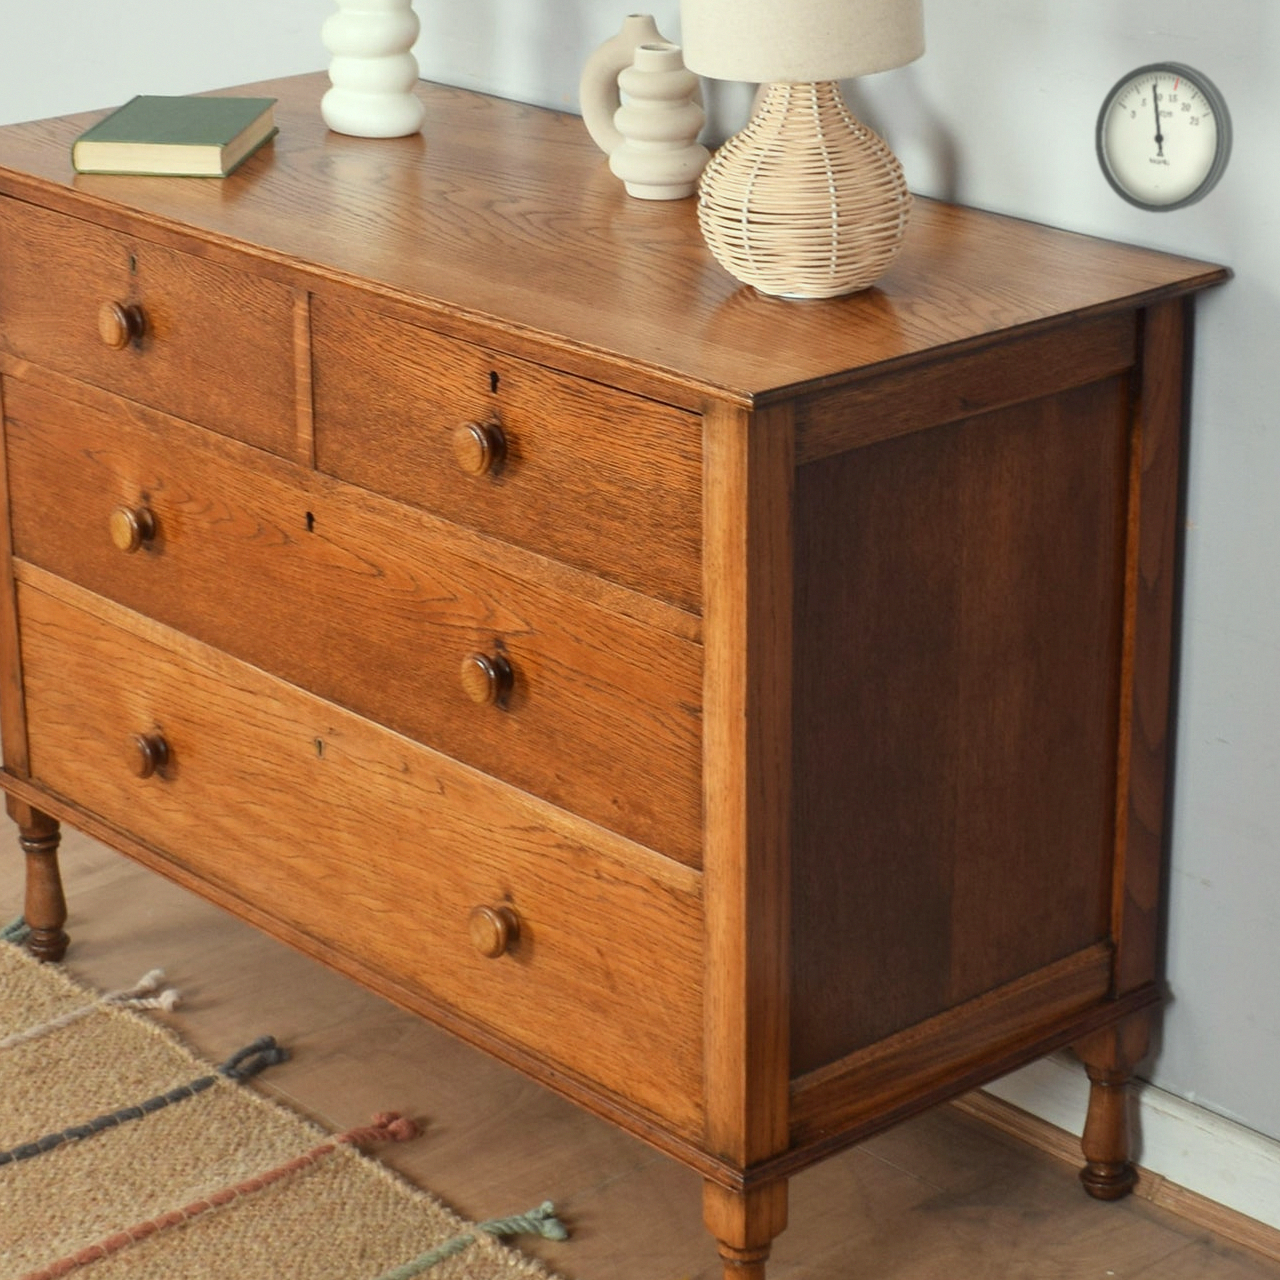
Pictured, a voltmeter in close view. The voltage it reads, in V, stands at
10 V
